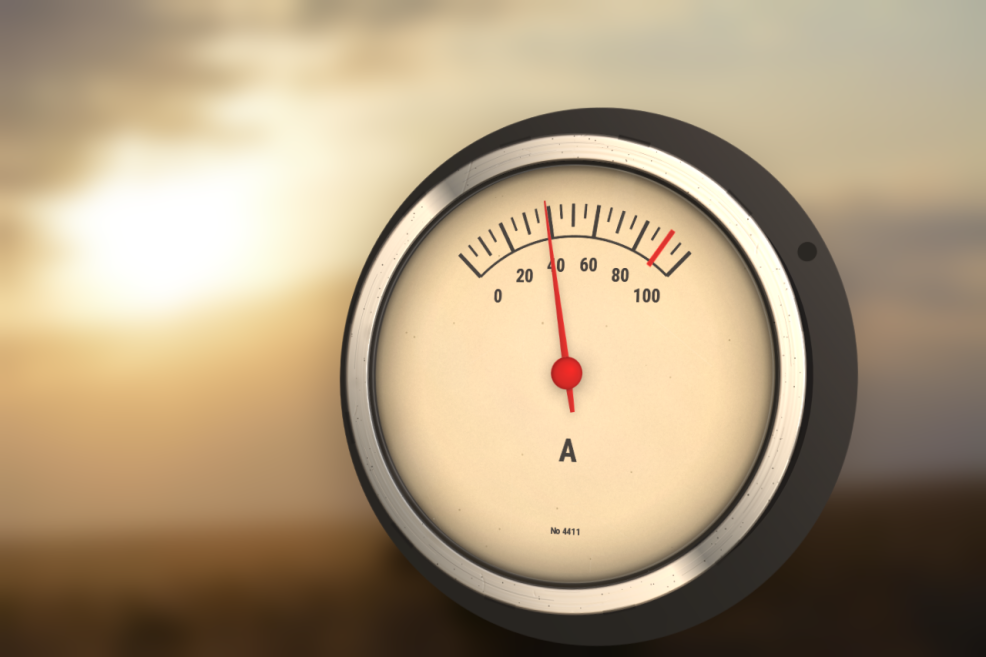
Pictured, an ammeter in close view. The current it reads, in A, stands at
40 A
